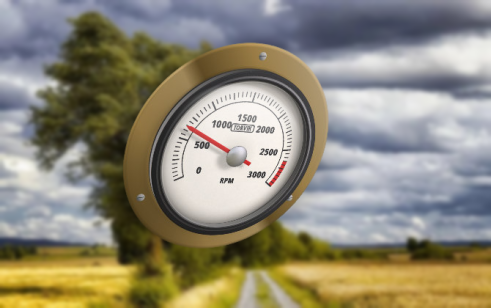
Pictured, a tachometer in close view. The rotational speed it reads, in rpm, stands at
650 rpm
